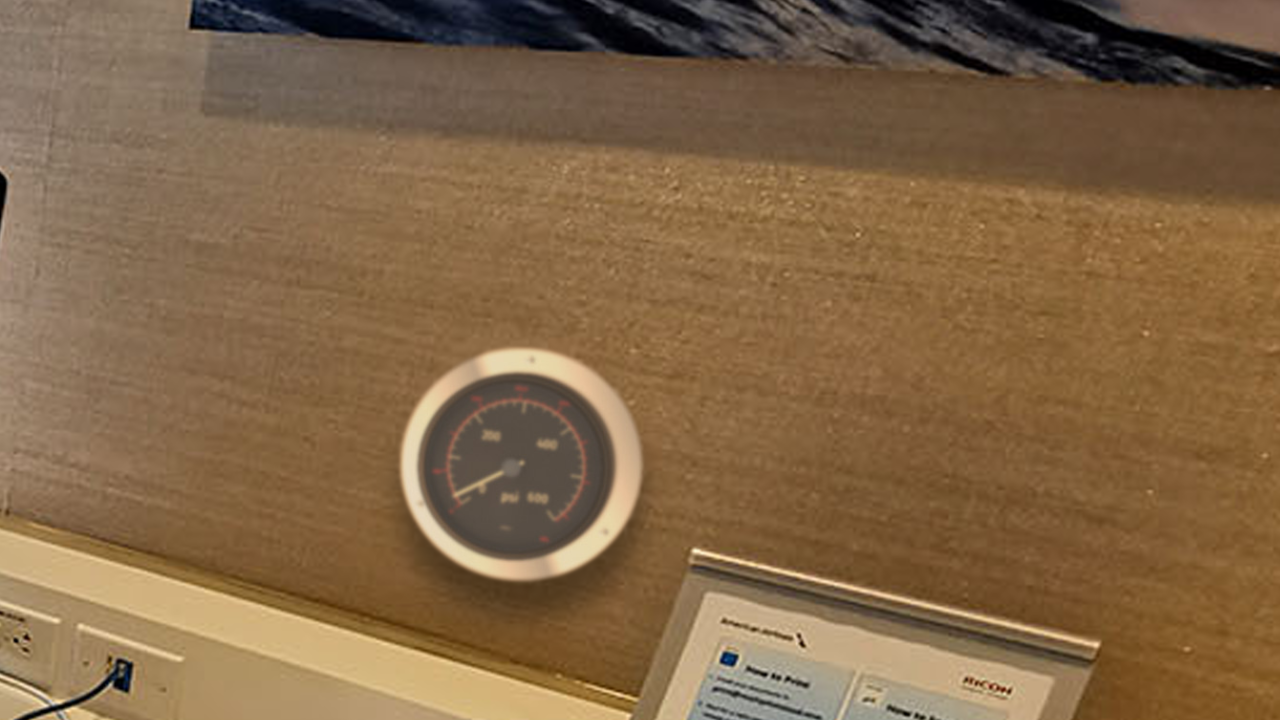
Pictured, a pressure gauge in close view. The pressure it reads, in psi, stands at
20 psi
